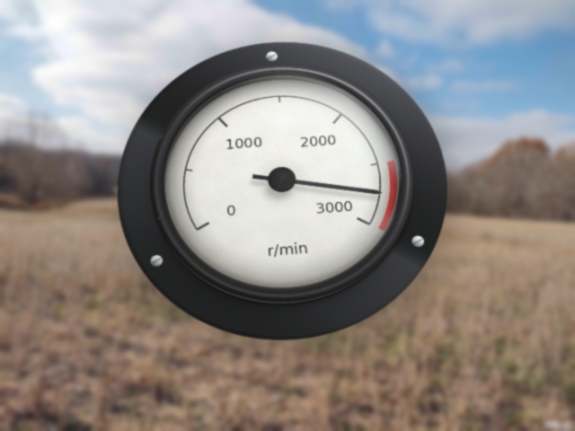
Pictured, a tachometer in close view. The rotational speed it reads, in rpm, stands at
2750 rpm
